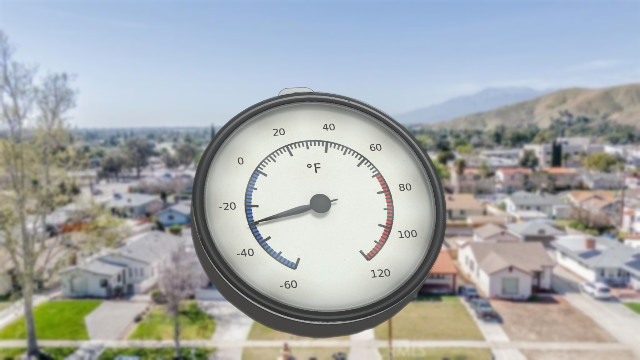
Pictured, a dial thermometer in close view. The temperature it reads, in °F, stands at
-30 °F
